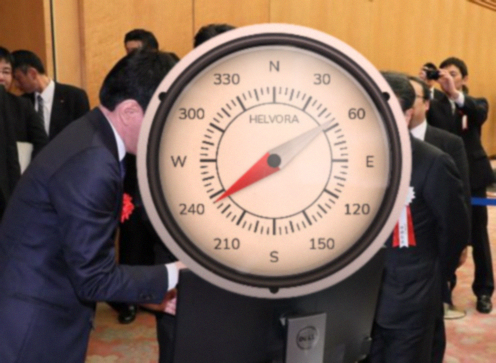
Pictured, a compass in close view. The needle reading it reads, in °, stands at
235 °
